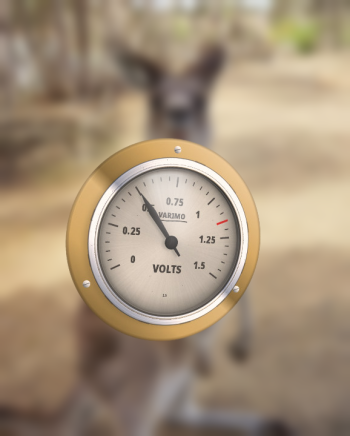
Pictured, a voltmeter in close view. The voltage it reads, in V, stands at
0.5 V
